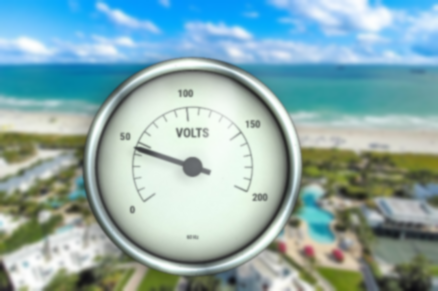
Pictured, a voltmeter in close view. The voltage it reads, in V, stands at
45 V
